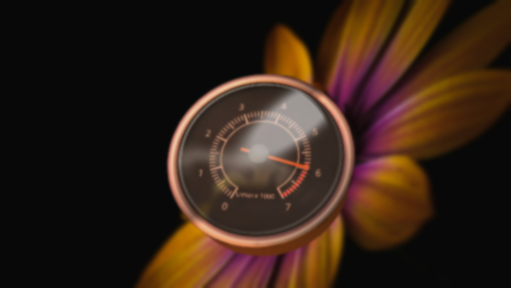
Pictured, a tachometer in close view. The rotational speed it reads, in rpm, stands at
6000 rpm
